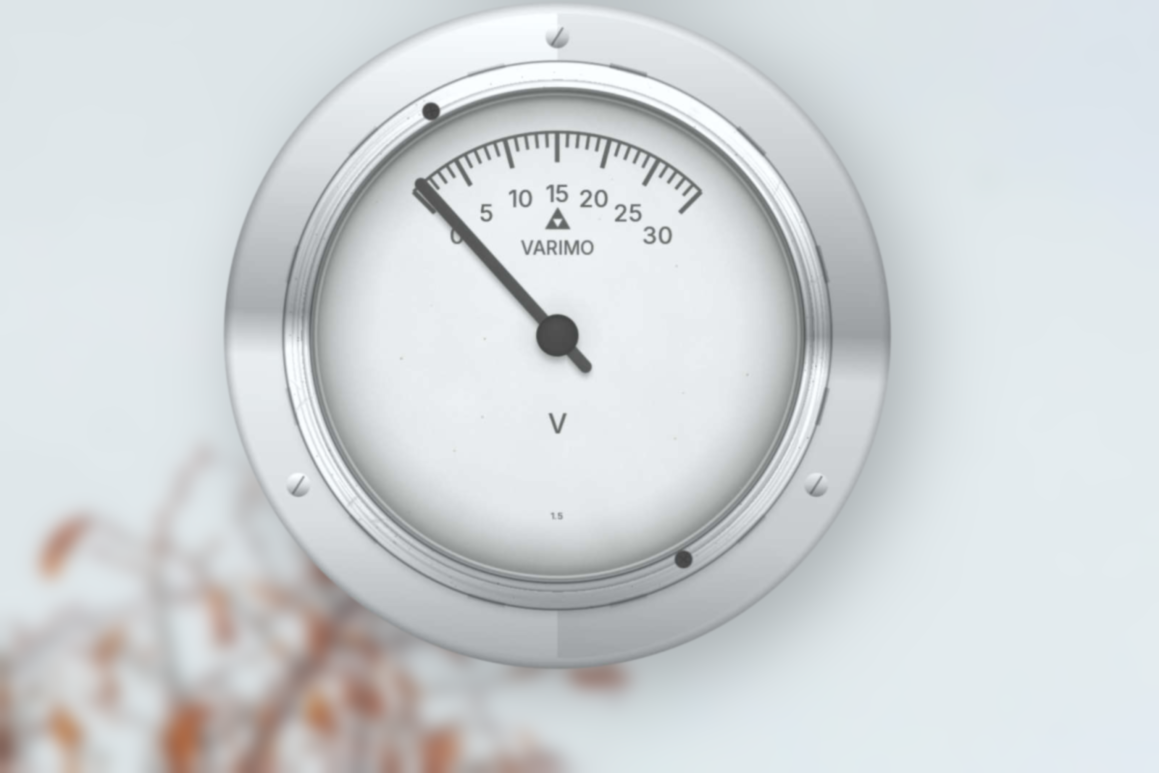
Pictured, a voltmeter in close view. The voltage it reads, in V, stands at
1 V
